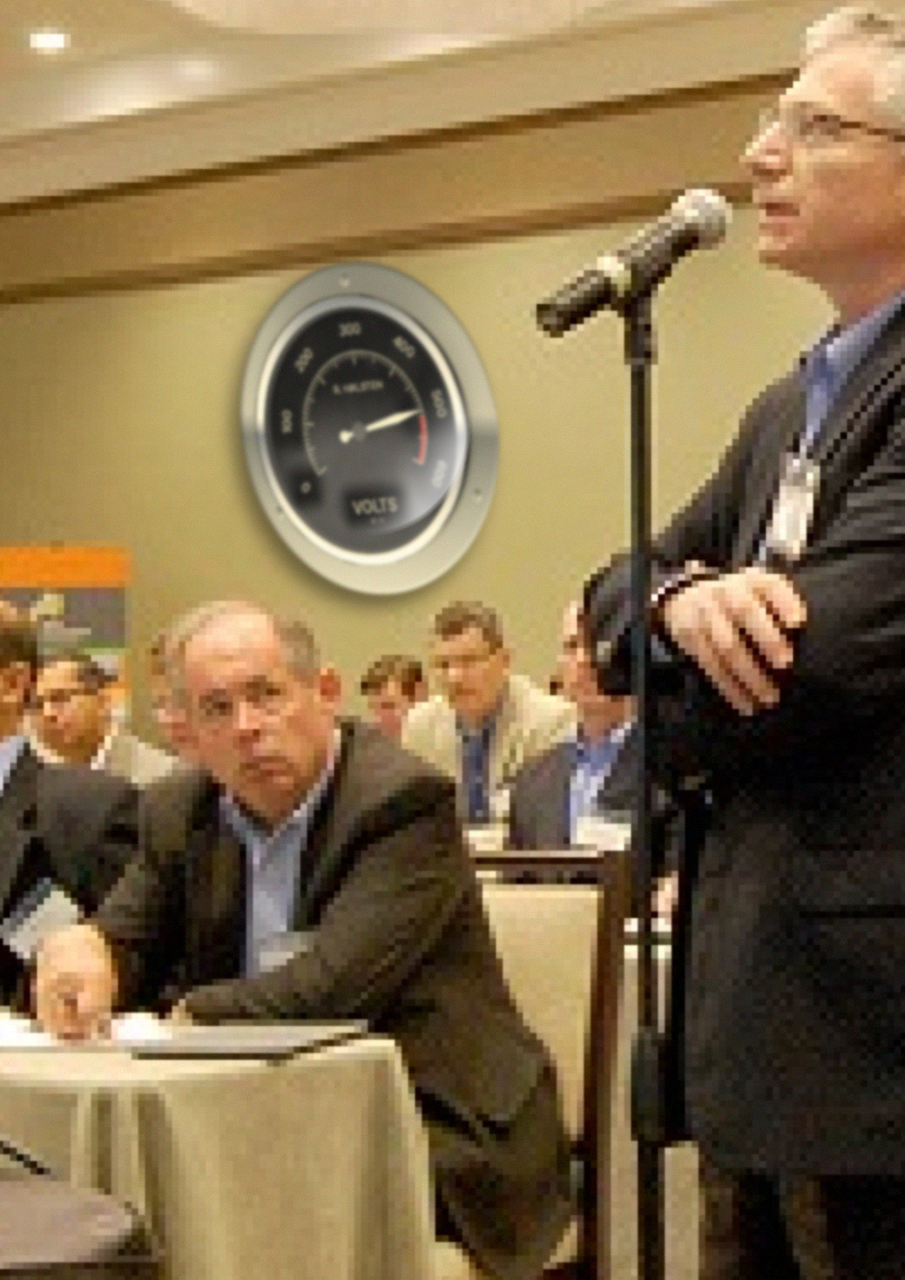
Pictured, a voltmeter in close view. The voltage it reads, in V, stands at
500 V
